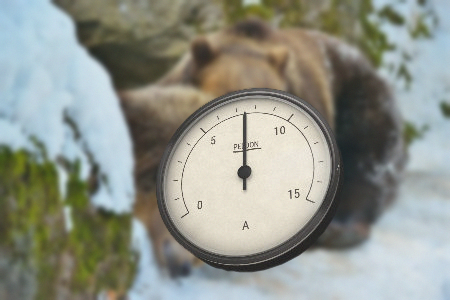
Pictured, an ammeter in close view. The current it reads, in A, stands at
7.5 A
